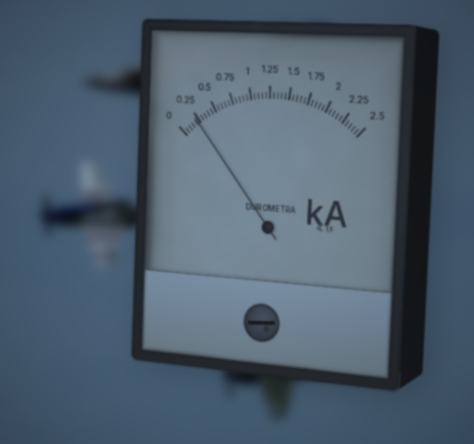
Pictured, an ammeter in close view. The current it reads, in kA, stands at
0.25 kA
